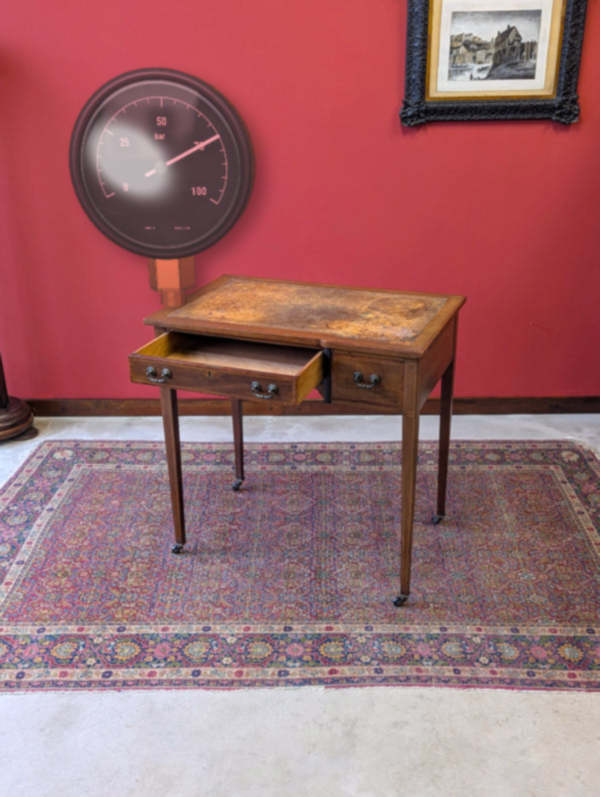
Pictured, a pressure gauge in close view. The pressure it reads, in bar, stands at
75 bar
